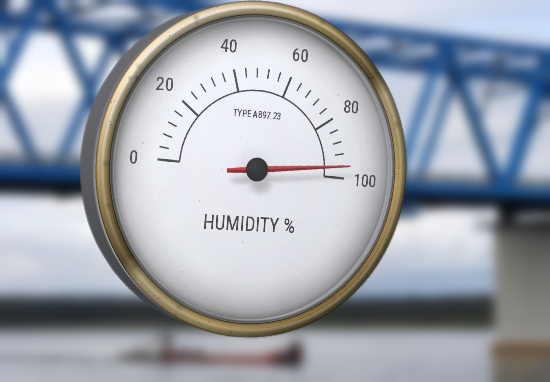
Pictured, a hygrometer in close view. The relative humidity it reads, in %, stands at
96 %
